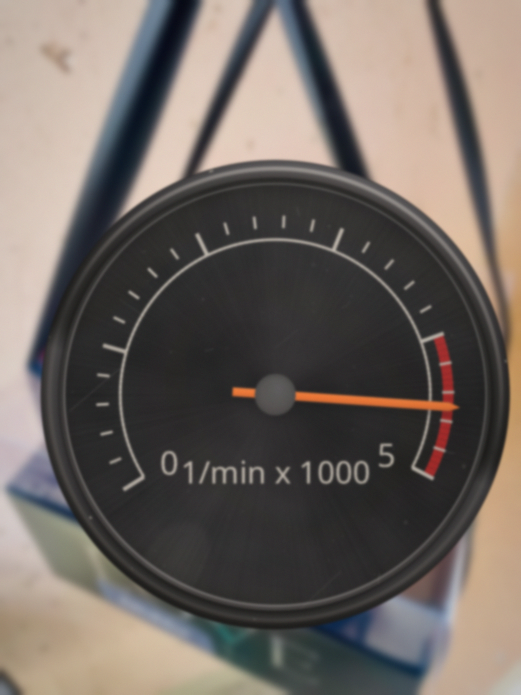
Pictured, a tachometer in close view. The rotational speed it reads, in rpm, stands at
4500 rpm
